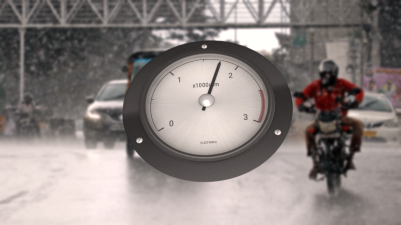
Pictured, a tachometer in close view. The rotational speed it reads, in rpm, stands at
1750 rpm
